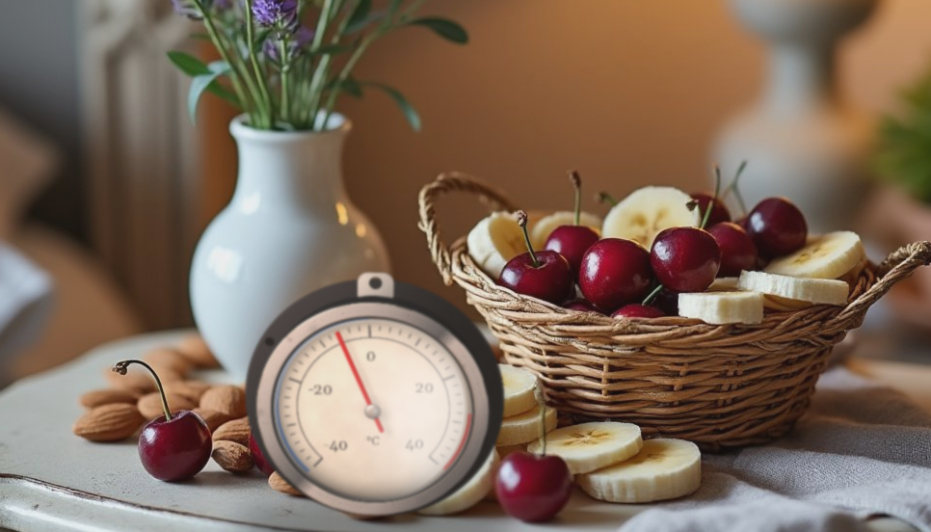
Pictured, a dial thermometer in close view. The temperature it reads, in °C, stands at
-6 °C
